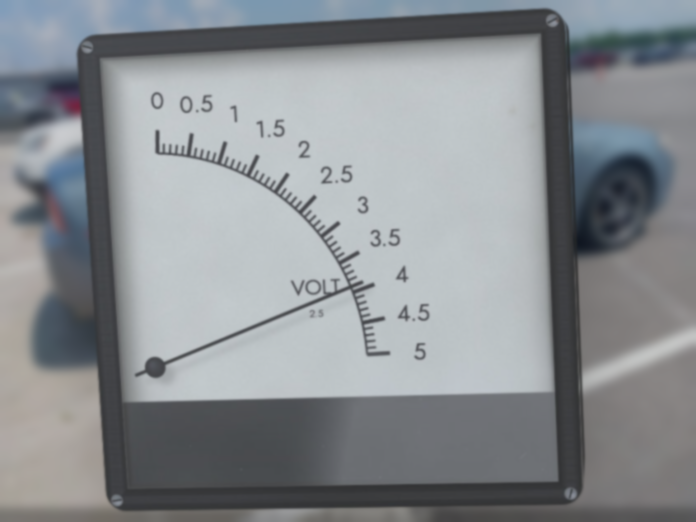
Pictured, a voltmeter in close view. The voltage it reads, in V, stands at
3.9 V
